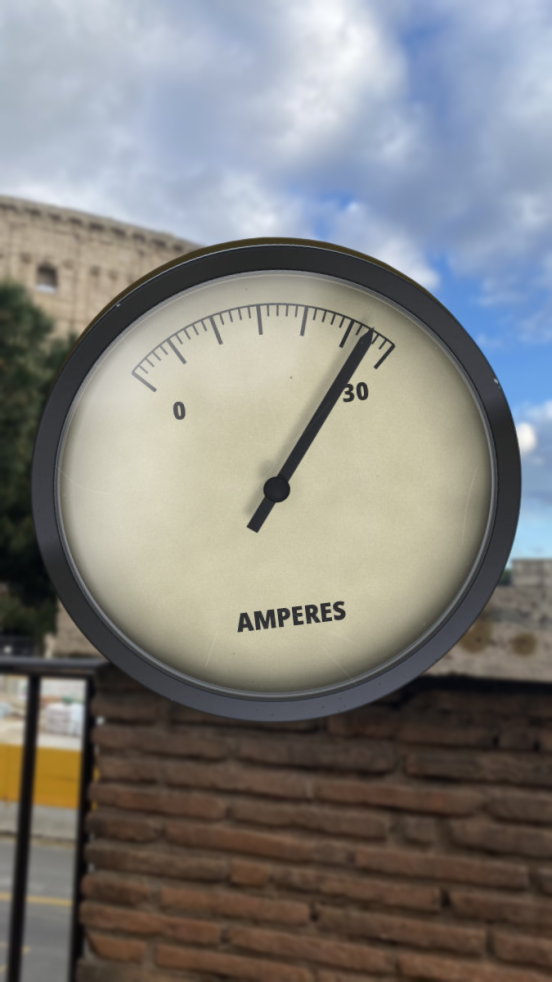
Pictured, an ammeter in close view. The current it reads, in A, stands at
27 A
